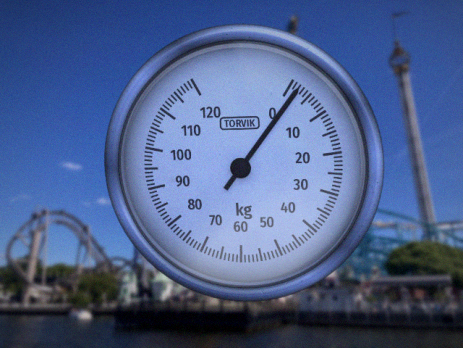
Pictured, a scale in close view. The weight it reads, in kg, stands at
2 kg
